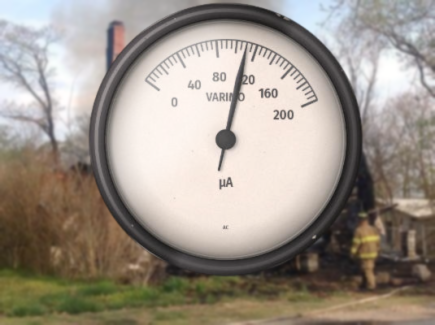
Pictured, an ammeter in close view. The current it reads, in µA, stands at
110 µA
